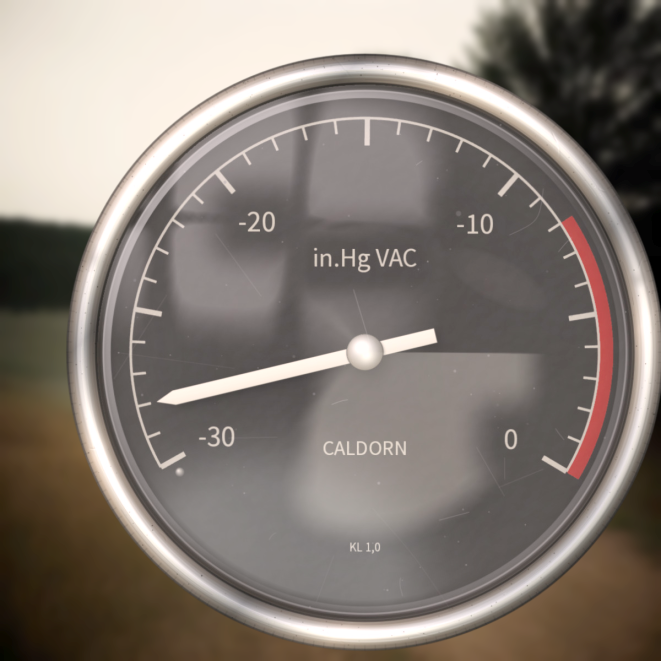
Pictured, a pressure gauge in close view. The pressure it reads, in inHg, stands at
-28 inHg
